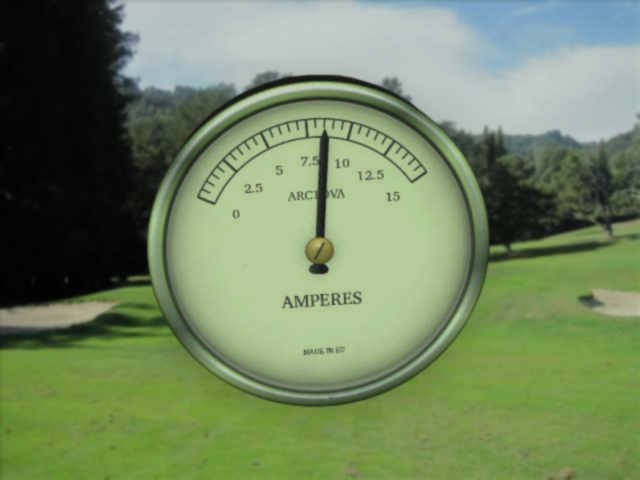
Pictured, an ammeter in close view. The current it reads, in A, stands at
8.5 A
